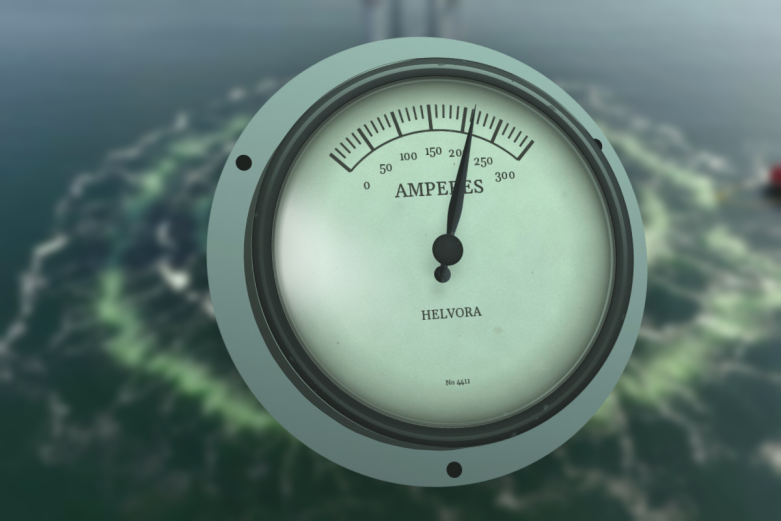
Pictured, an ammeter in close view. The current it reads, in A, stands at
210 A
